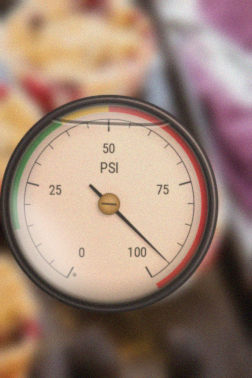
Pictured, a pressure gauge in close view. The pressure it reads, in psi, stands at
95 psi
